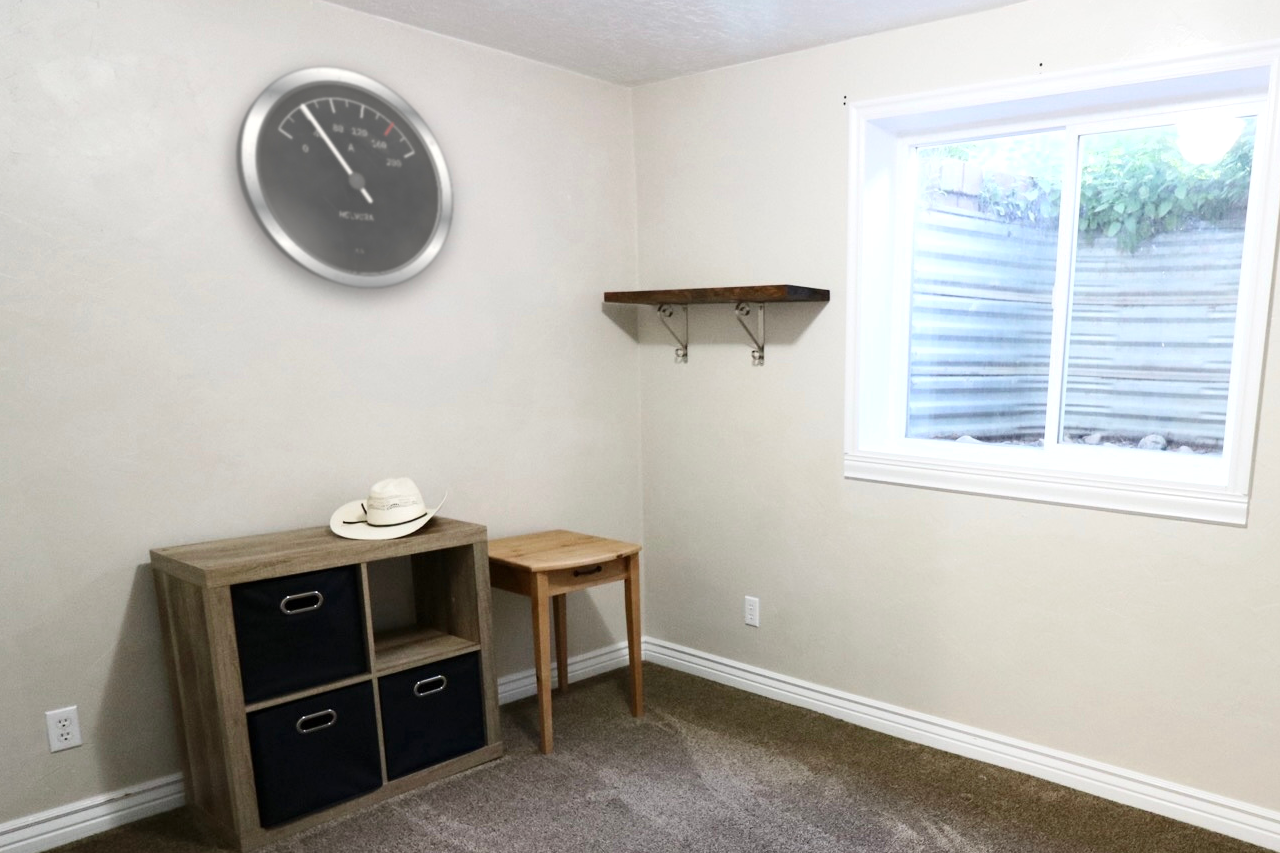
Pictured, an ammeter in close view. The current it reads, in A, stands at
40 A
